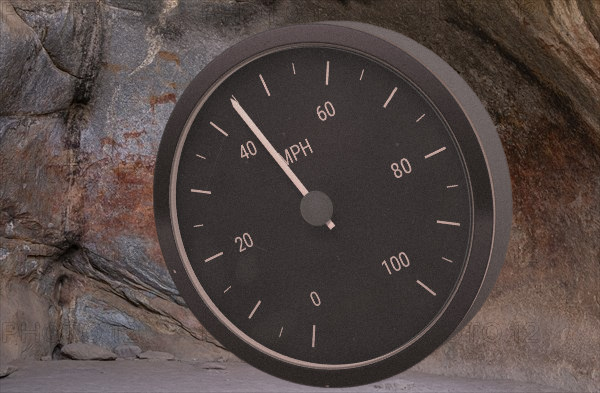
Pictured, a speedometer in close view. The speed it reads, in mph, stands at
45 mph
